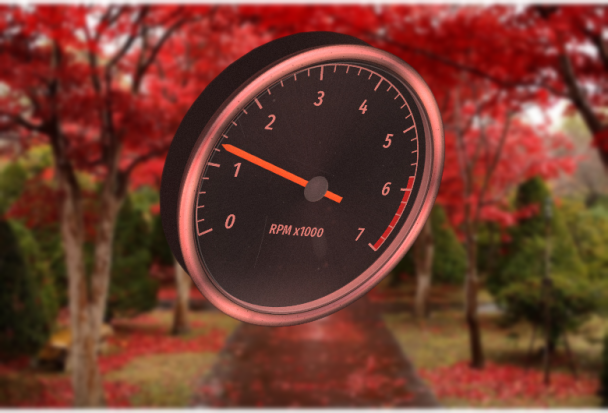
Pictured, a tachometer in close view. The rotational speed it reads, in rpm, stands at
1300 rpm
